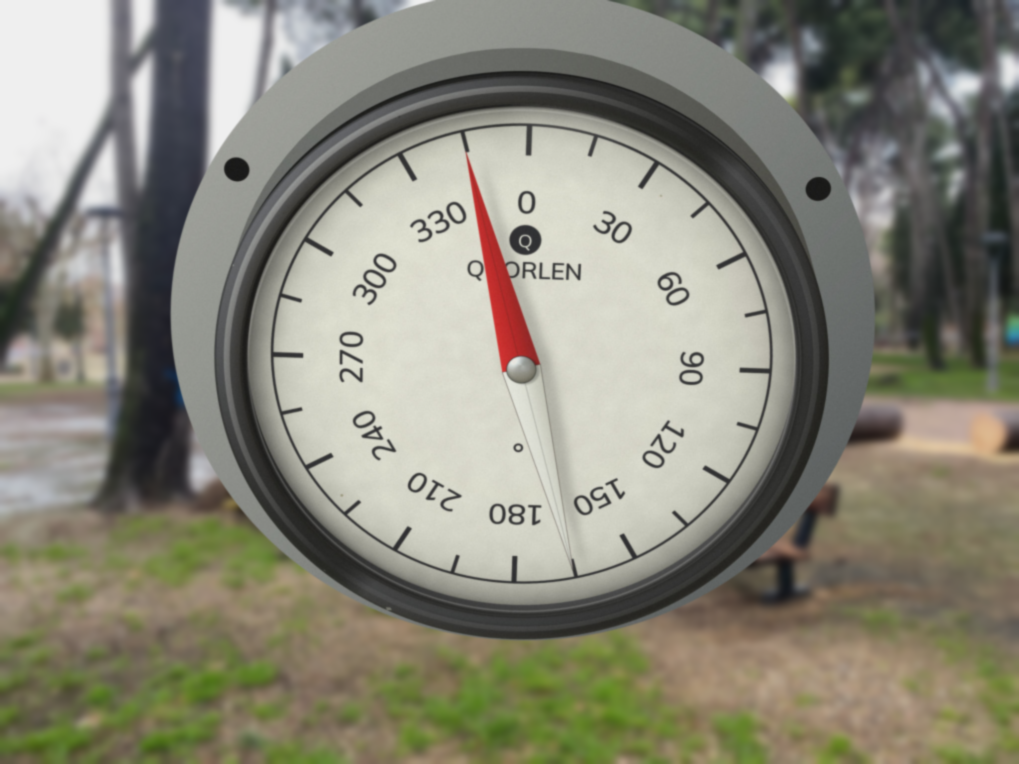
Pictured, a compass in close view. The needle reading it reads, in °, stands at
345 °
